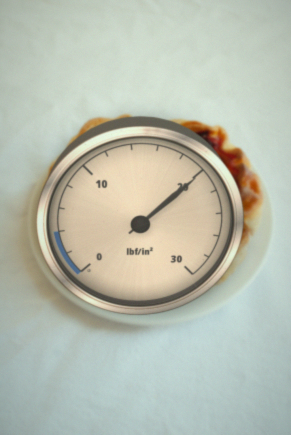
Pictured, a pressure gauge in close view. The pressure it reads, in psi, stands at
20 psi
